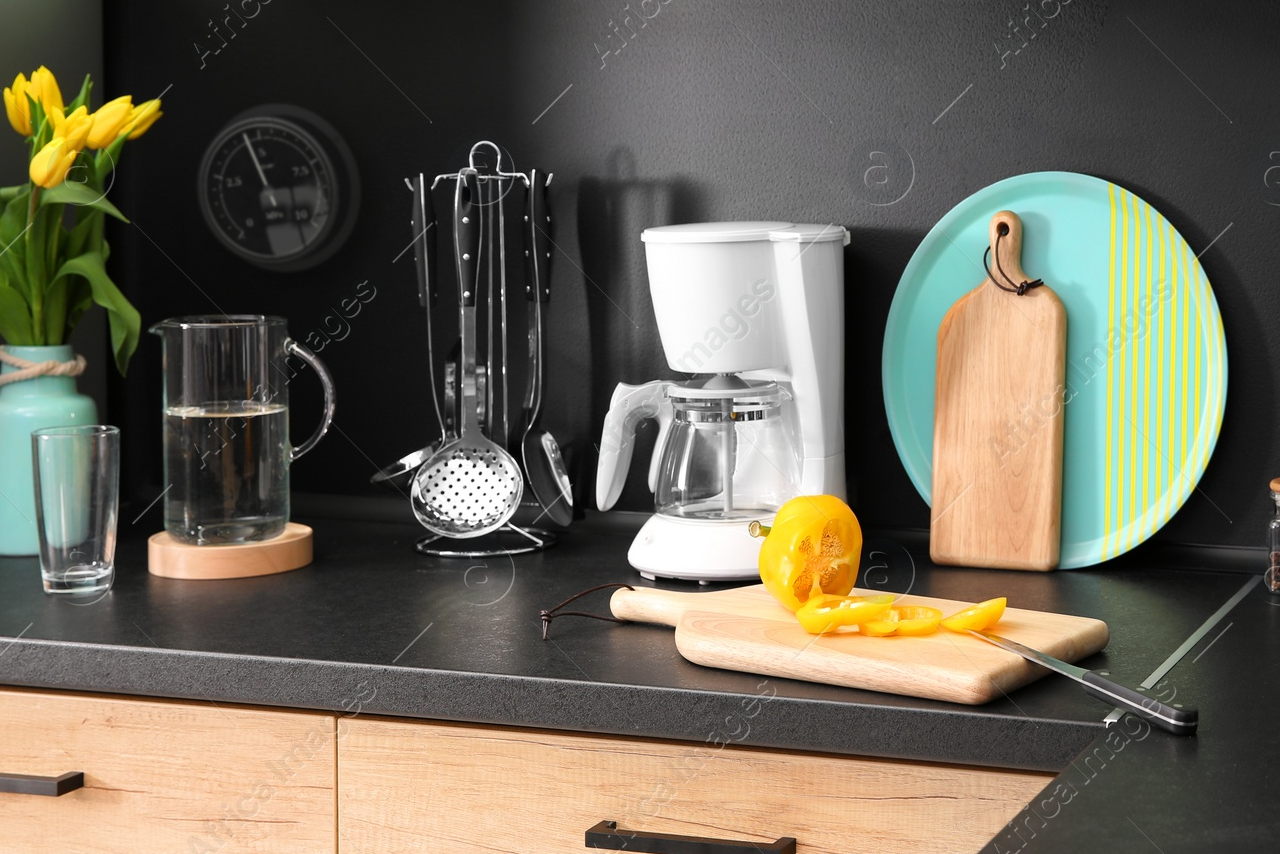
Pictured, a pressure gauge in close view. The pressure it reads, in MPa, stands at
4.5 MPa
